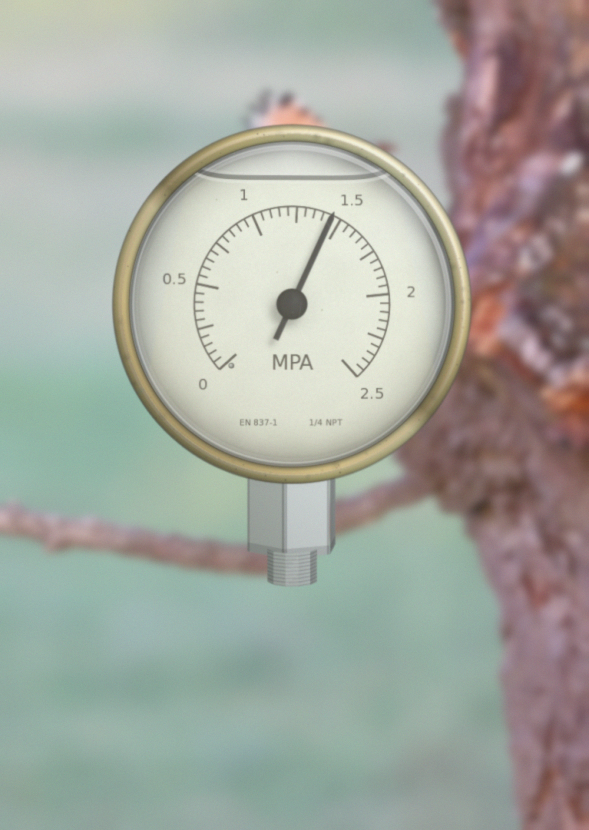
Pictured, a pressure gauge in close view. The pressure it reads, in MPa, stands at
1.45 MPa
